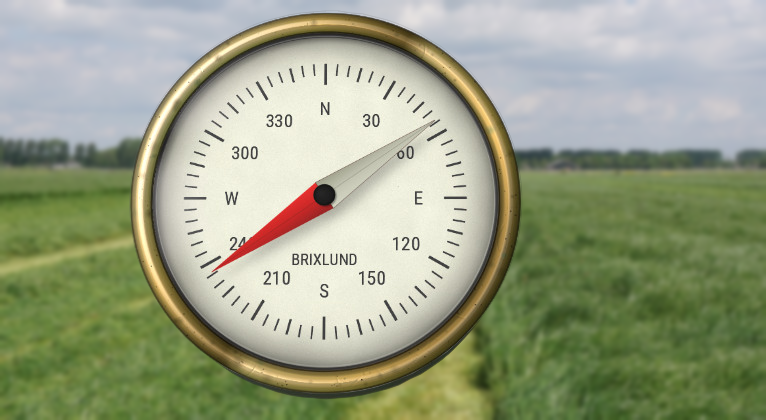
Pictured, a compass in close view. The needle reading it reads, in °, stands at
235 °
